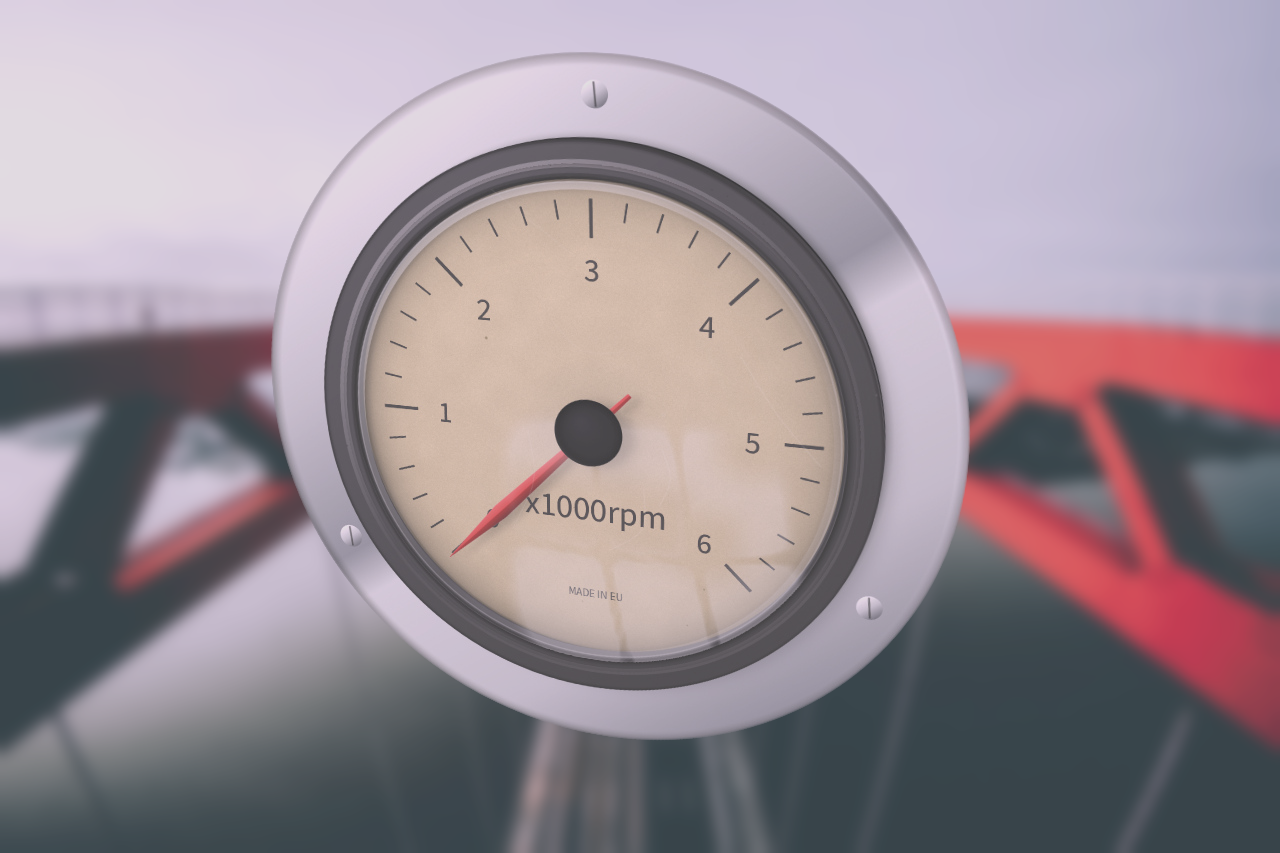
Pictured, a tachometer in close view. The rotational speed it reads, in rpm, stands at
0 rpm
